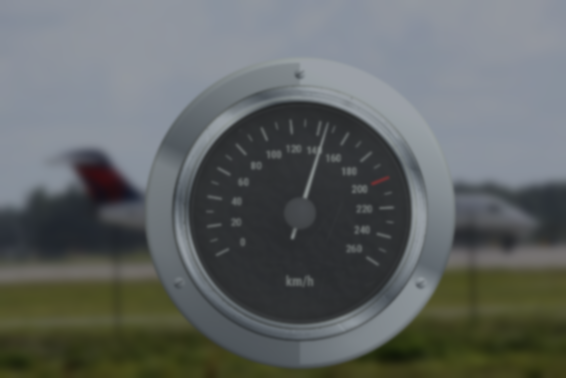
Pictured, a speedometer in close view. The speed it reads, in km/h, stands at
145 km/h
